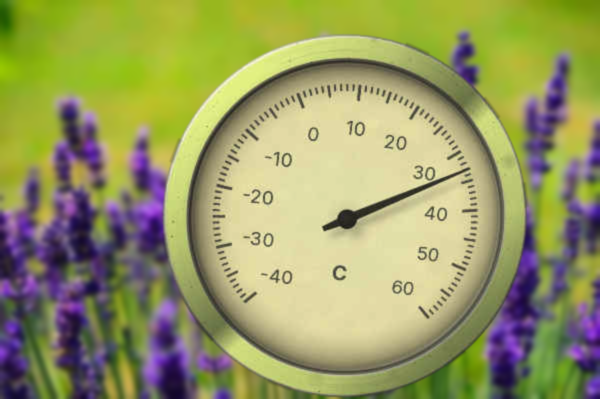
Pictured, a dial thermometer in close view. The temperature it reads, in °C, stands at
33 °C
